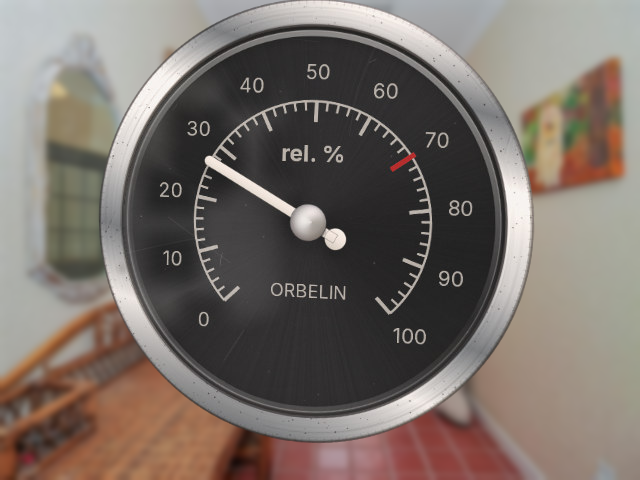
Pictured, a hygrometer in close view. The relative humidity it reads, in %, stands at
27 %
